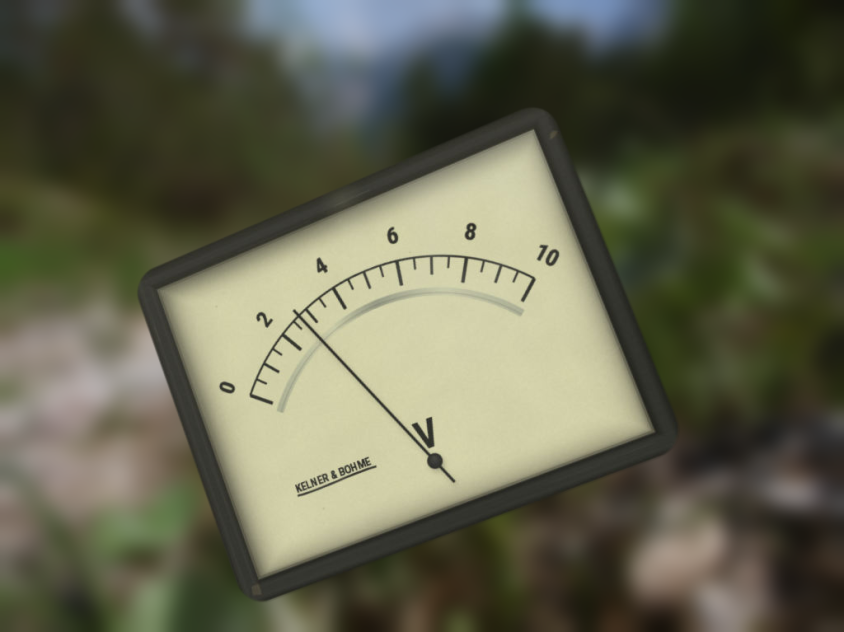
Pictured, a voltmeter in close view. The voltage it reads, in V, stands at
2.75 V
